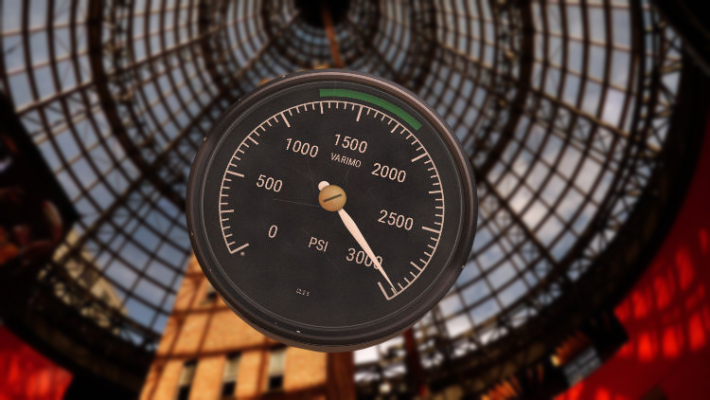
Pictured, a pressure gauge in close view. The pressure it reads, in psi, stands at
2950 psi
